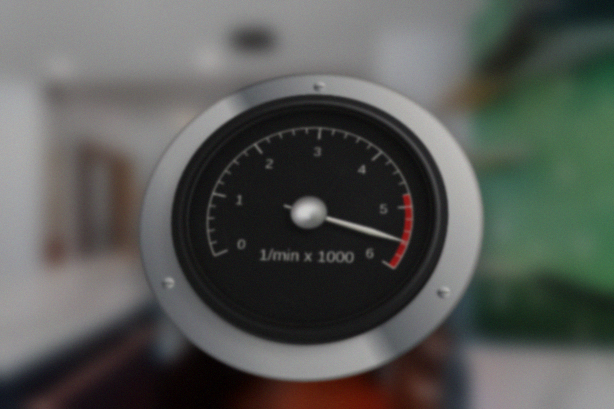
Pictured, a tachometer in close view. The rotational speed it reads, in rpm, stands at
5600 rpm
